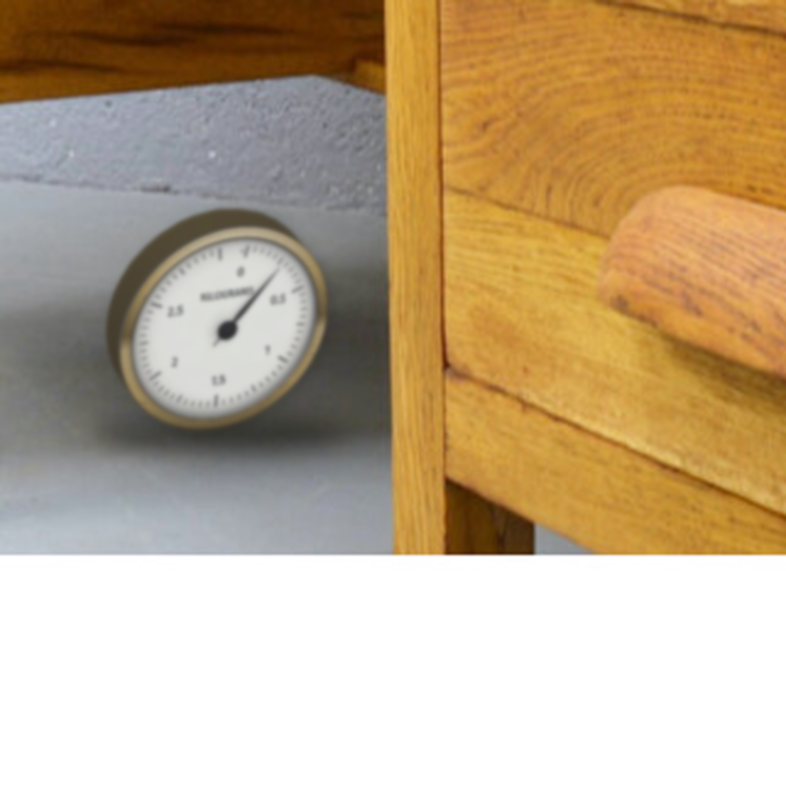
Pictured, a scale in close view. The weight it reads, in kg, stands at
0.25 kg
